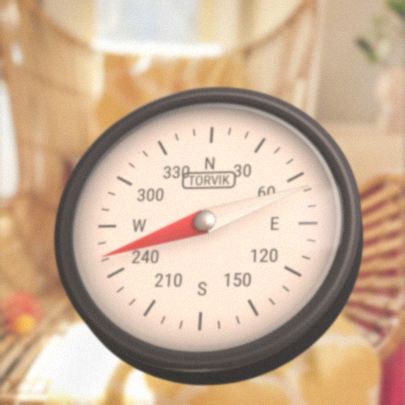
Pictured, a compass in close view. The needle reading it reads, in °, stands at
250 °
